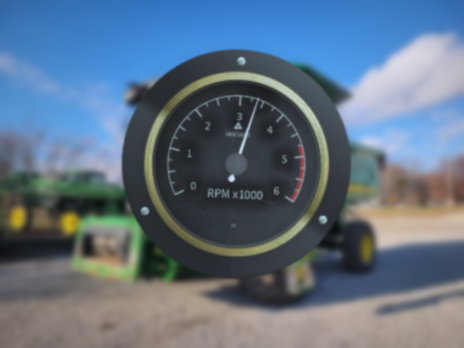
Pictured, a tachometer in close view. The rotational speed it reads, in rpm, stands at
3375 rpm
